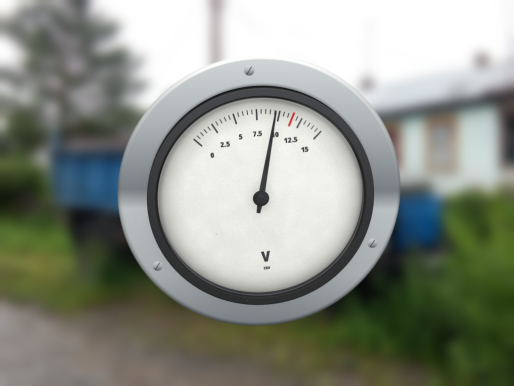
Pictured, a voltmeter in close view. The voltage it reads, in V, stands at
9.5 V
